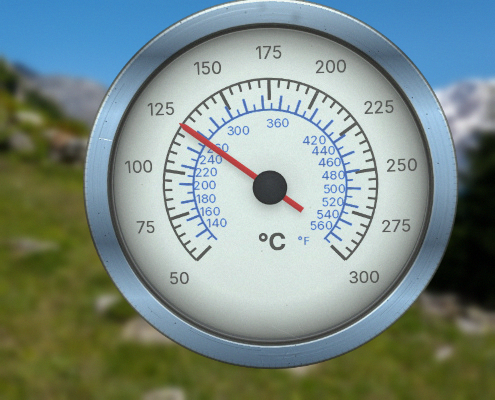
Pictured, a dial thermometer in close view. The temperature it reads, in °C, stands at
125 °C
